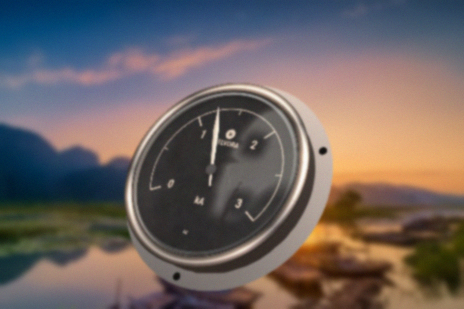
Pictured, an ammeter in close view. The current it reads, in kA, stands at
1.25 kA
